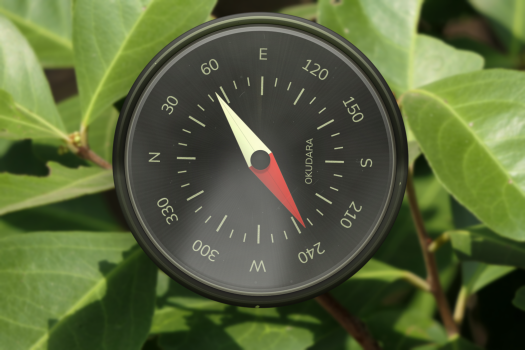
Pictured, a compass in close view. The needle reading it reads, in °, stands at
235 °
